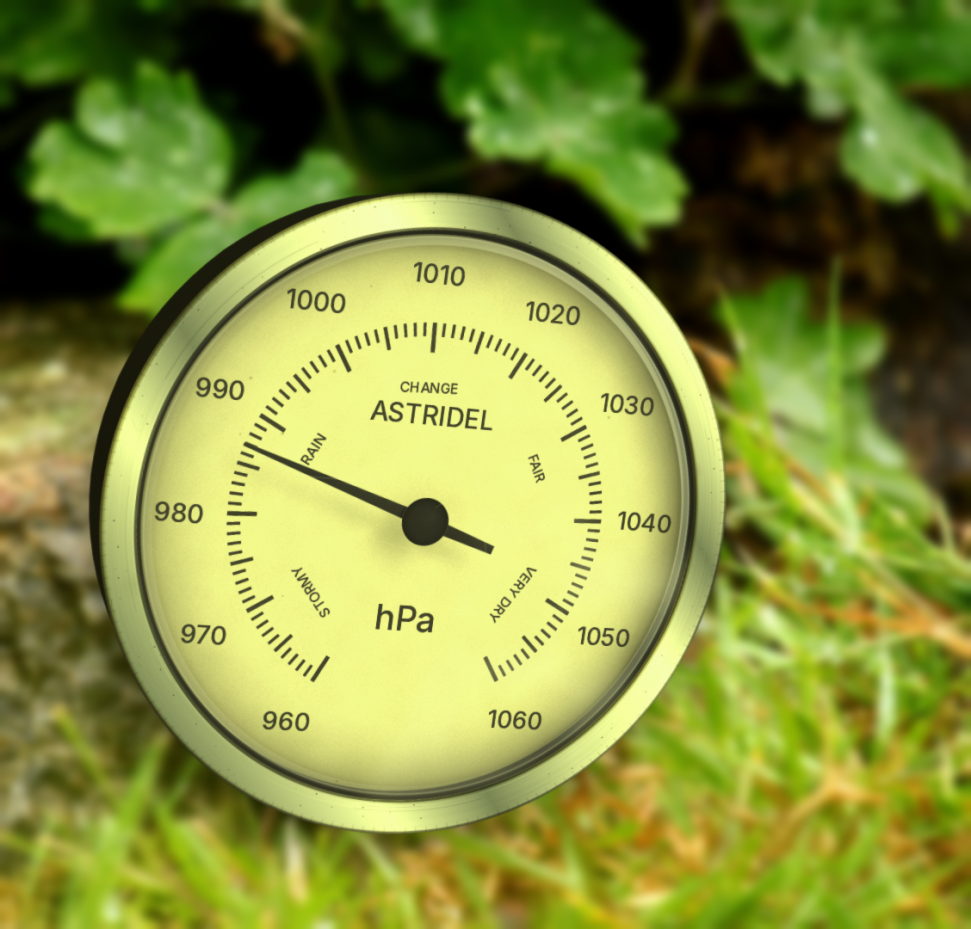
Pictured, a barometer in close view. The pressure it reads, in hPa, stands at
987 hPa
